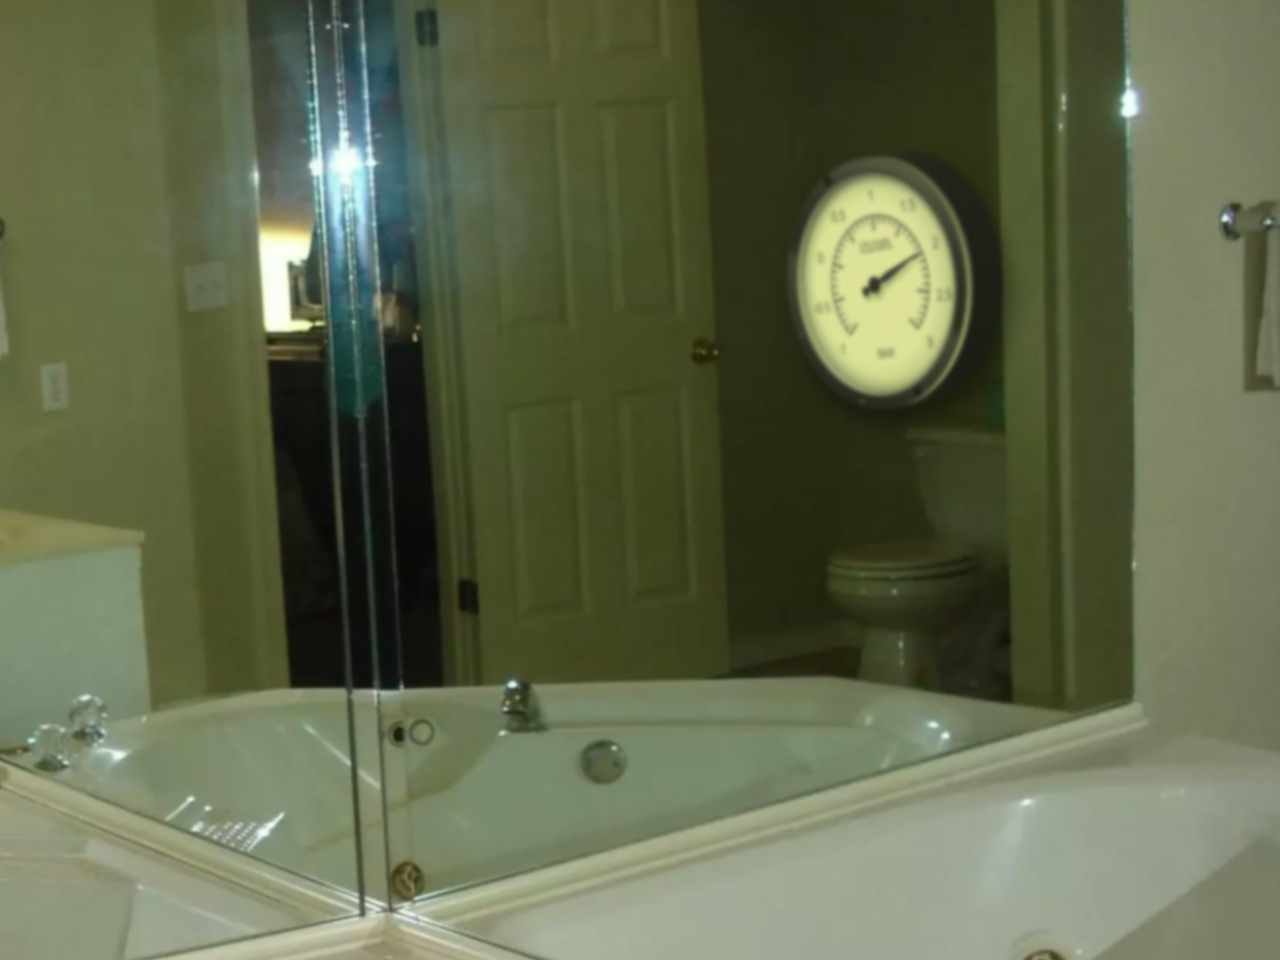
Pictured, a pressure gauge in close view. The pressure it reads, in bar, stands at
2 bar
